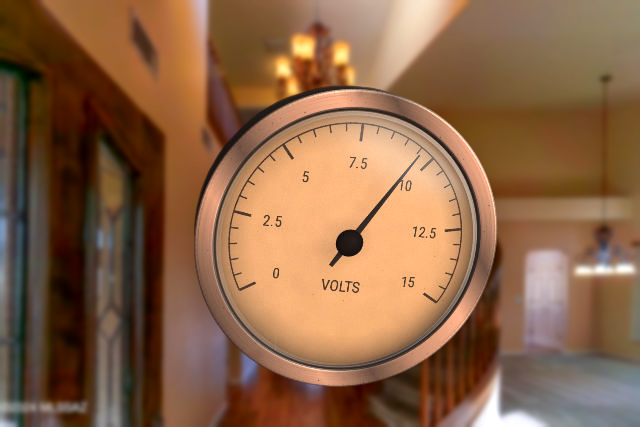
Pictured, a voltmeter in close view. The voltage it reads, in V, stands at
9.5 V
